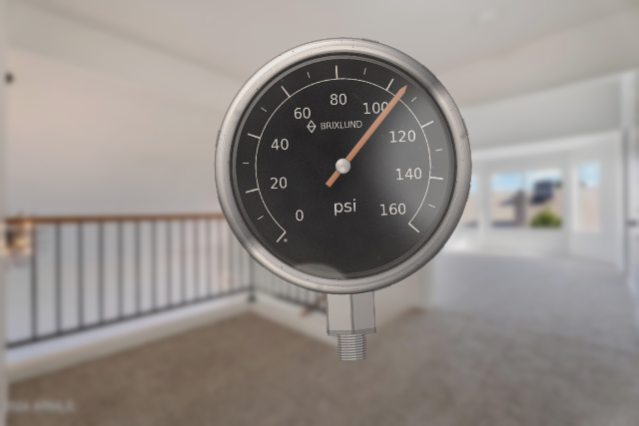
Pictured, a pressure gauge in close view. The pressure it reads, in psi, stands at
105 psi
